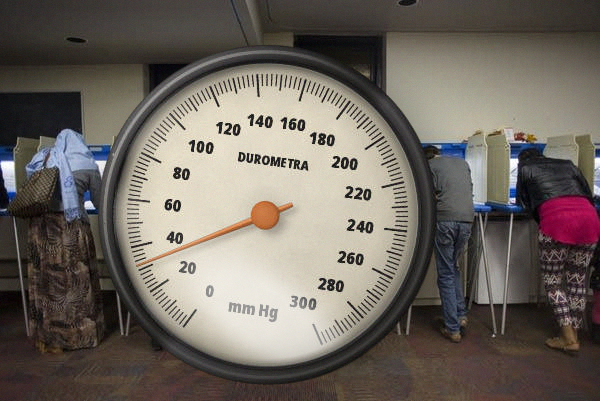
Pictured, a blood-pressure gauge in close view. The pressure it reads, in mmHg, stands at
32 mmHg
